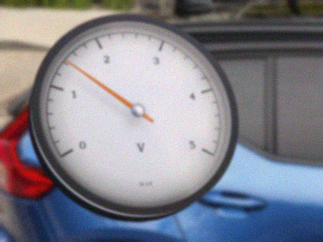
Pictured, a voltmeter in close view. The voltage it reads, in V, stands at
1.4 V
